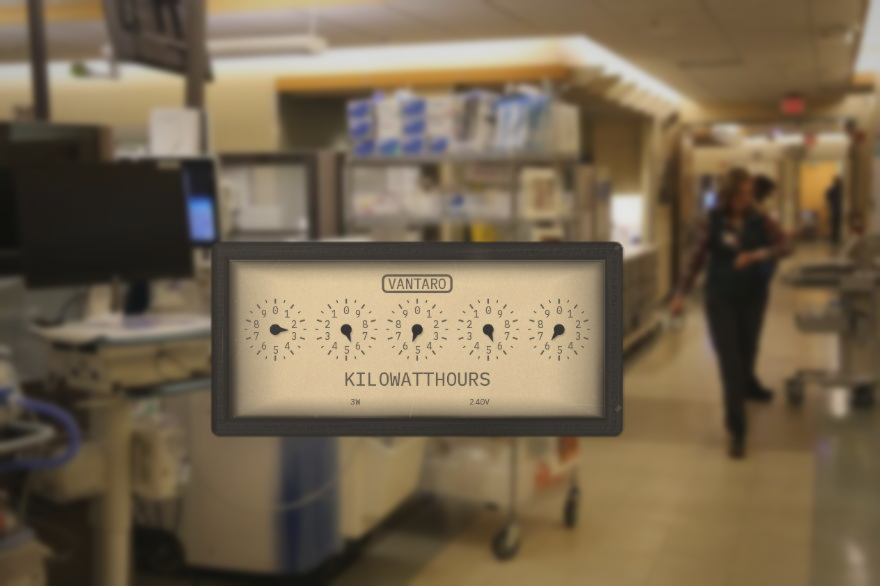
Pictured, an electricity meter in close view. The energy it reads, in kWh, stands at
25556 kWh
